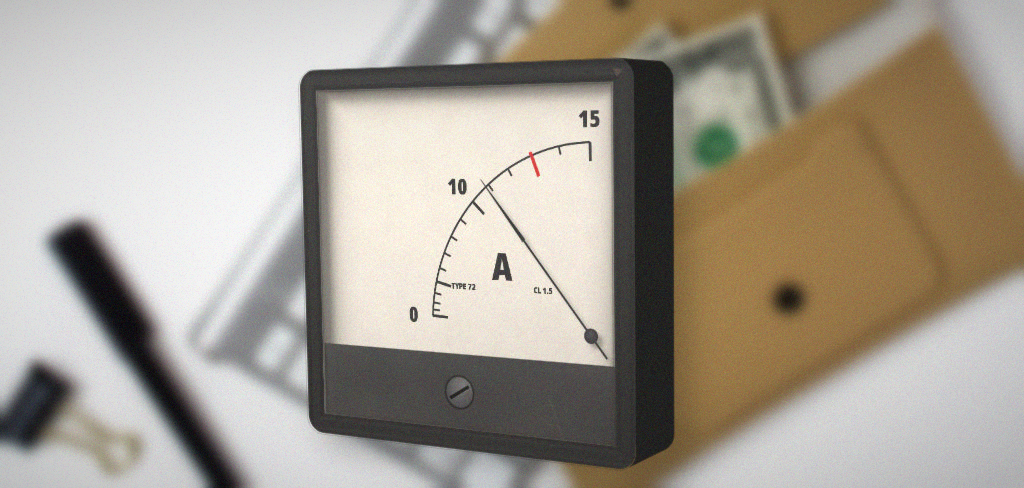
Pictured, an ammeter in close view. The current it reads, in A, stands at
11 A
